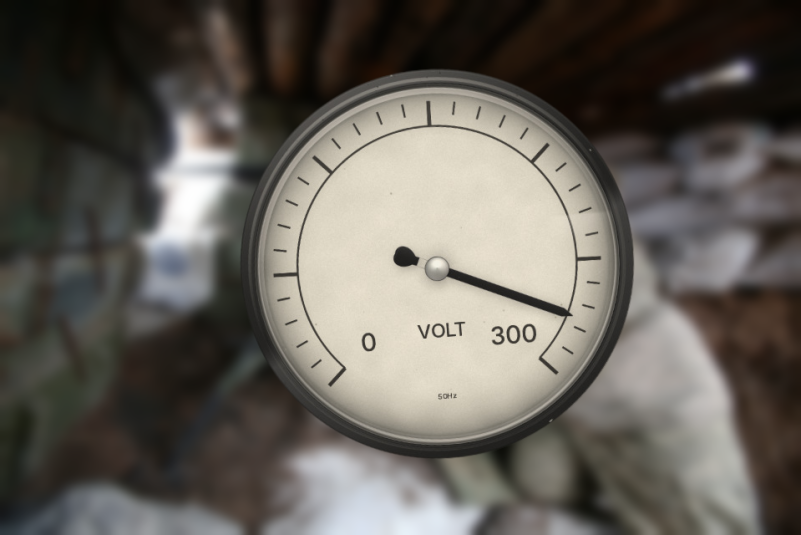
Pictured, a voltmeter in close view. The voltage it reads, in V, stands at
275 V
